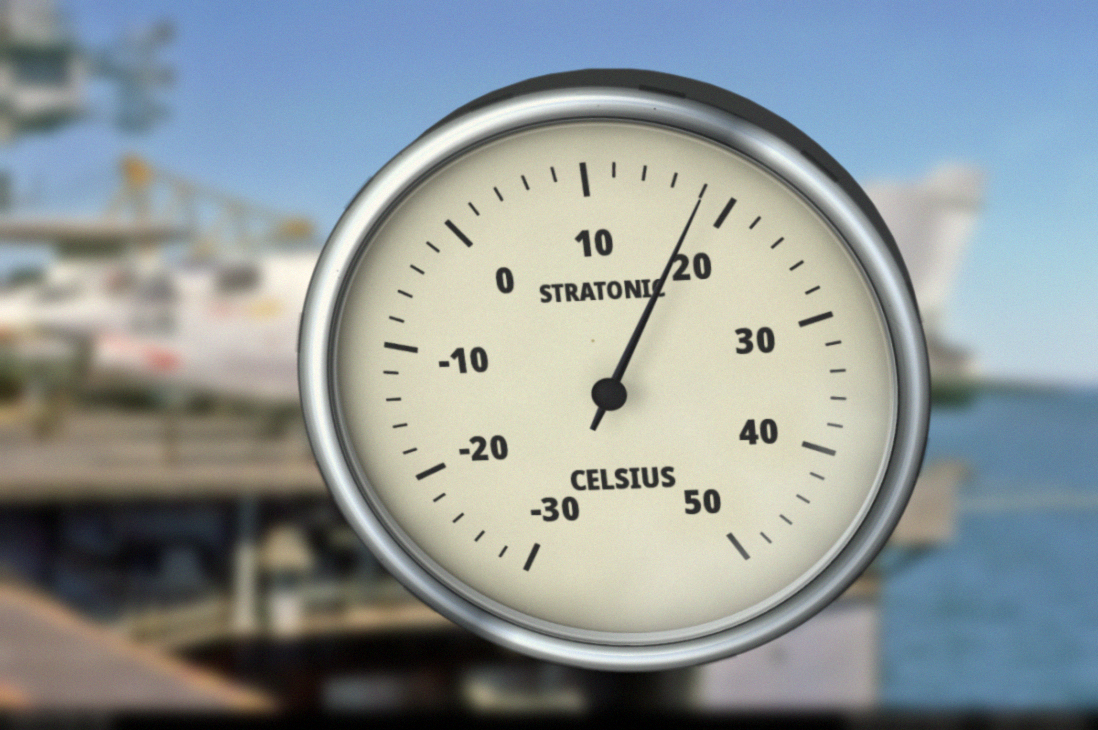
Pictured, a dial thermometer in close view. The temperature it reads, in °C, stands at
18 °C
